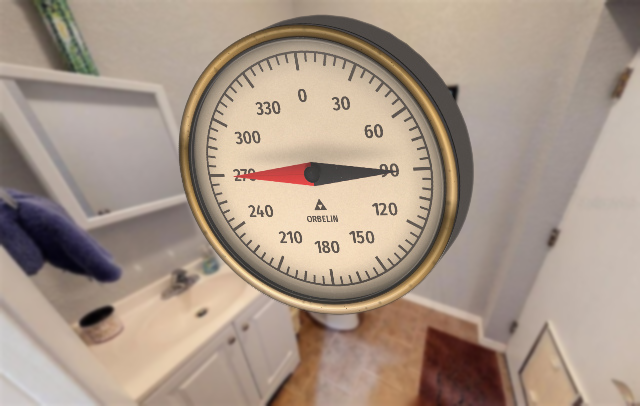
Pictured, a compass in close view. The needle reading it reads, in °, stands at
270 °
